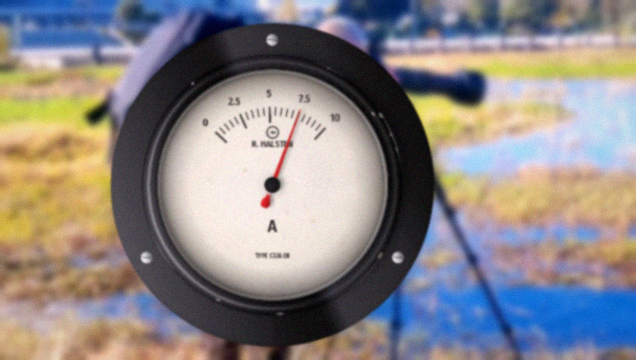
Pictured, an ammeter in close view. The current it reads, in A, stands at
7.5 A
